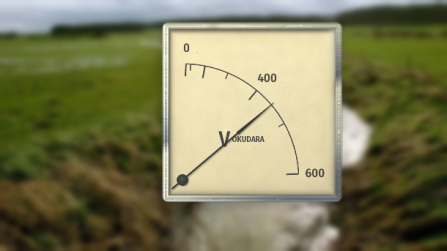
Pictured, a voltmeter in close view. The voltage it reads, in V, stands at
450 V
